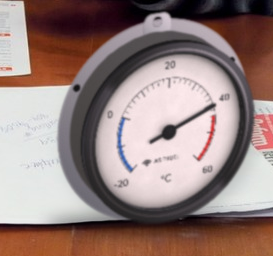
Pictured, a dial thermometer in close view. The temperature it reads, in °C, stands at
40 °C
